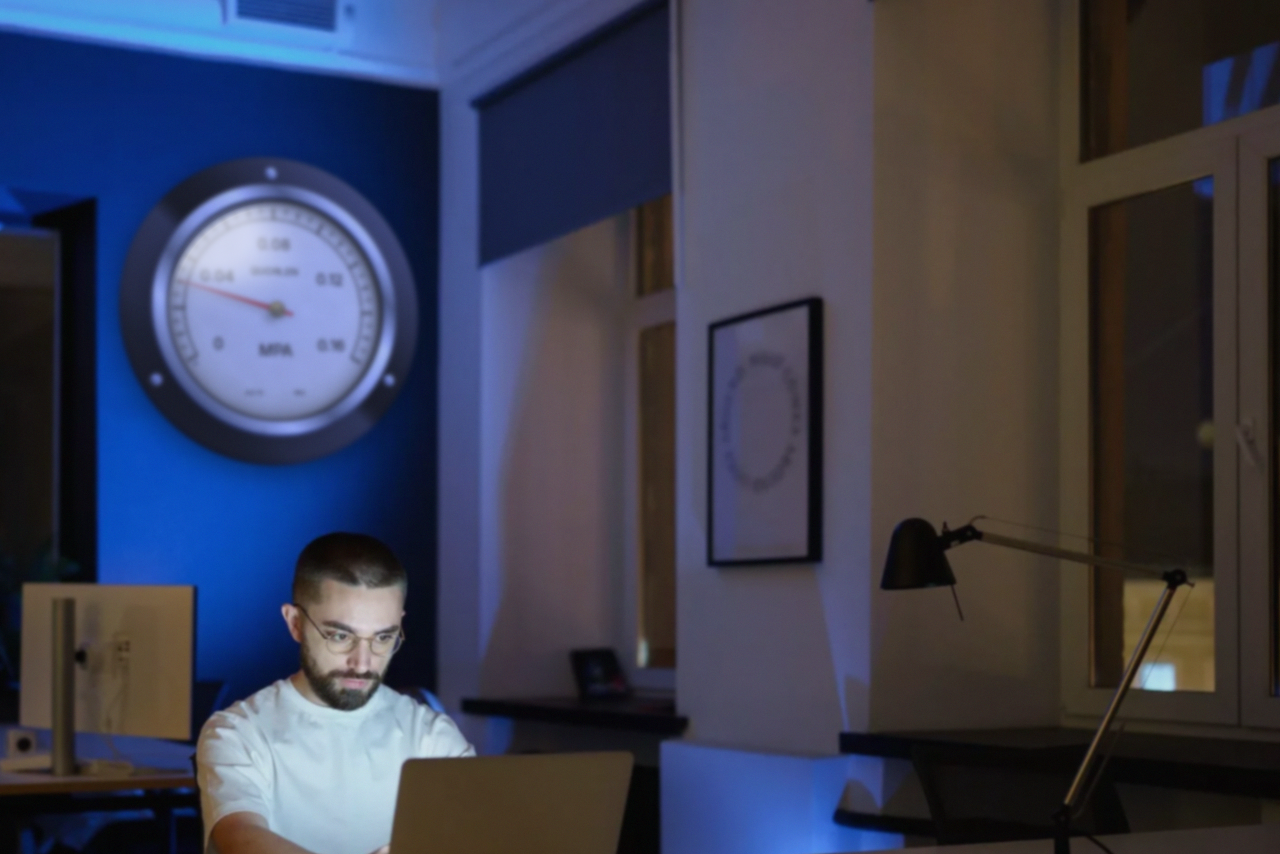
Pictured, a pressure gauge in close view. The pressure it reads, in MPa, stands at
0.03 MPa
